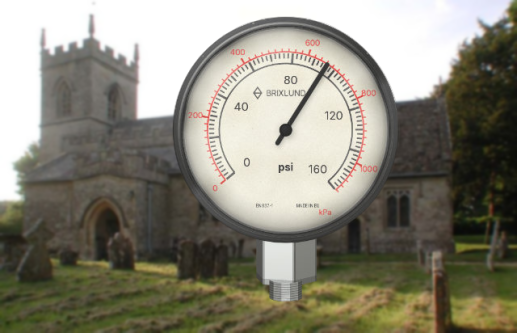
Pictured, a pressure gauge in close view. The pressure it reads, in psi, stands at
96 psi
